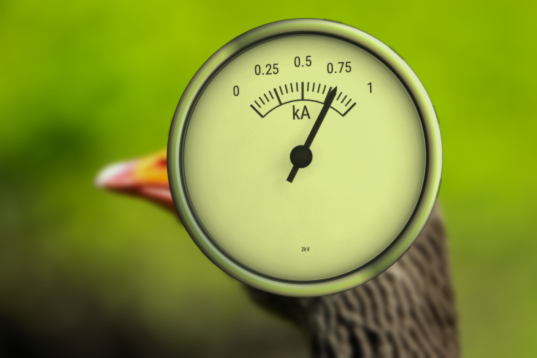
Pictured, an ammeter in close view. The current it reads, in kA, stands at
0.8 kA
